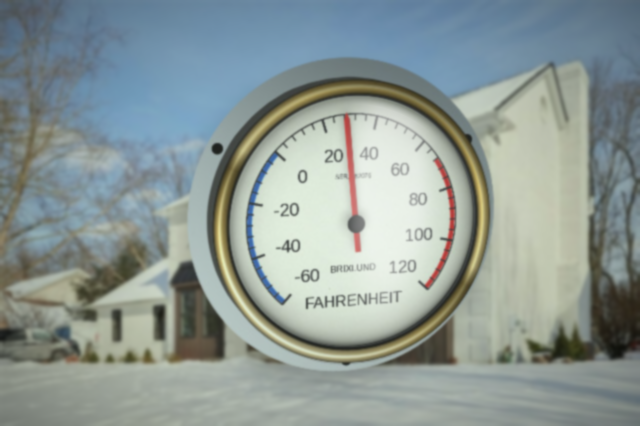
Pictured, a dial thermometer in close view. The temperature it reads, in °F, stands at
28 °F
